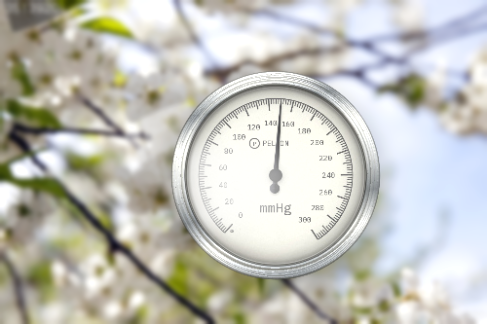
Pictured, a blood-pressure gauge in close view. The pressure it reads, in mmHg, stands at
150 mmHg
